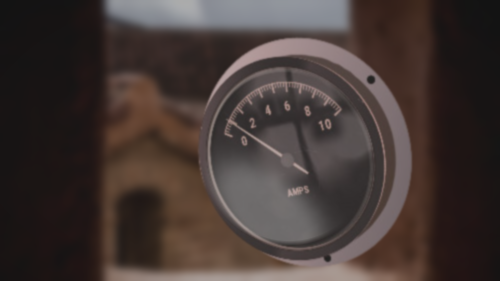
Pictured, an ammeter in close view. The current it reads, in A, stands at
1 A
